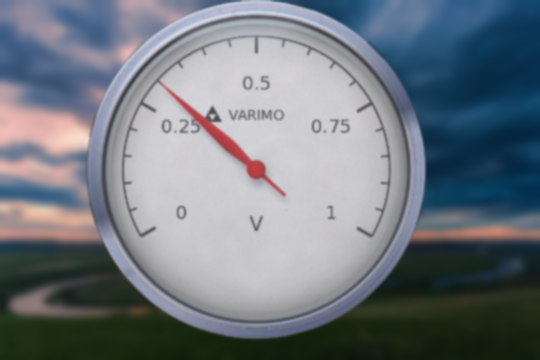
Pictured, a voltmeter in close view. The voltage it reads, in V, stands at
0.3 V
